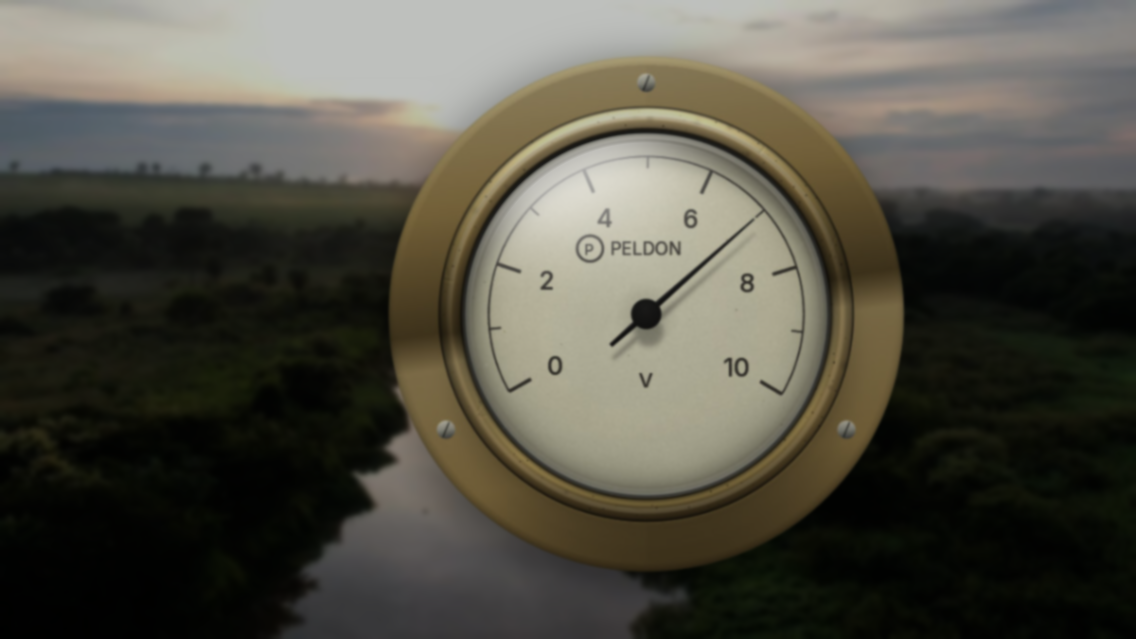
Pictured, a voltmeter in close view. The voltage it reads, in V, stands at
7 V
